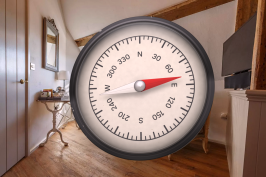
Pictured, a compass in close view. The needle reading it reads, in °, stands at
80 °
